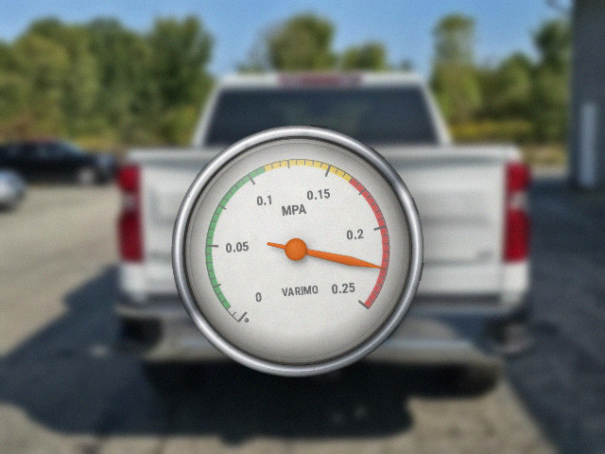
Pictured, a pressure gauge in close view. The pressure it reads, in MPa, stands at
0.225 MPa
